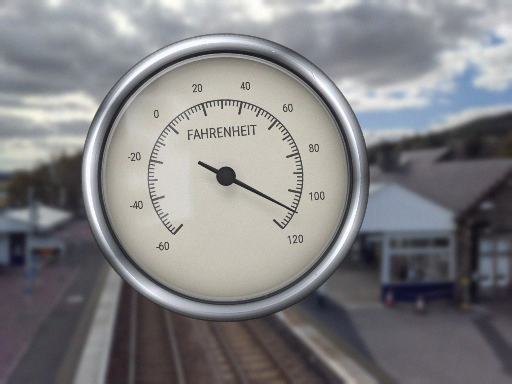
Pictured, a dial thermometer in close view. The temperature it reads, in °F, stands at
110 °F
